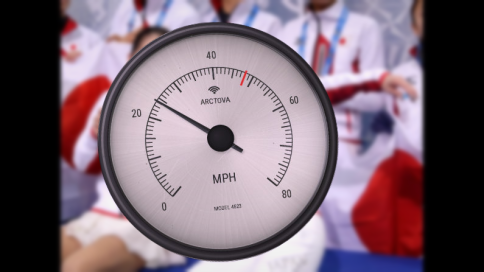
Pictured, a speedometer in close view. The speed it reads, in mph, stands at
24 mph
